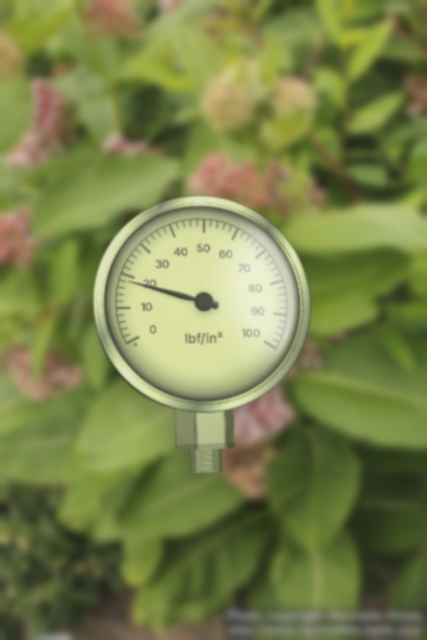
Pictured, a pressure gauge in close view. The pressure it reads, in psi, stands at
18 psi
